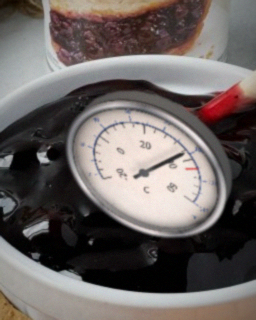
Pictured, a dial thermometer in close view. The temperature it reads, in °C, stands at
36 °C
